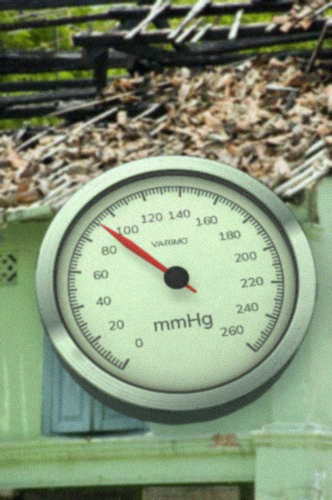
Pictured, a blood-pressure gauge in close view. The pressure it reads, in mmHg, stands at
90 mmHg
